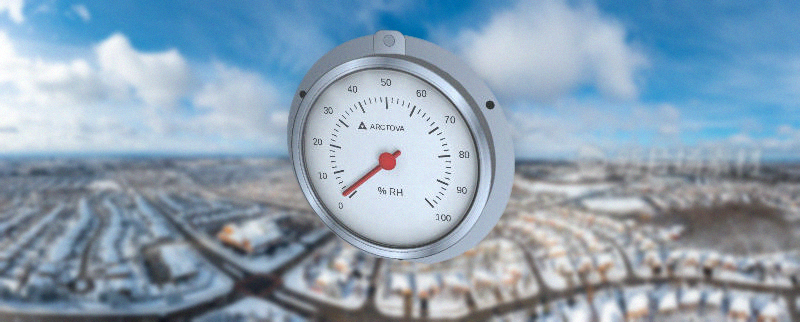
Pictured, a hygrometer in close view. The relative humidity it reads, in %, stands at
2 %
